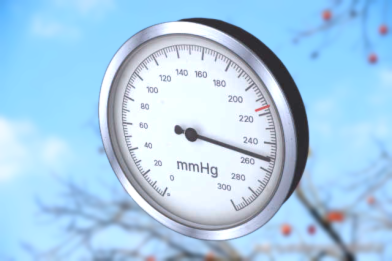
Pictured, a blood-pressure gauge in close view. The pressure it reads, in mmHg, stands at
250 mmHg
